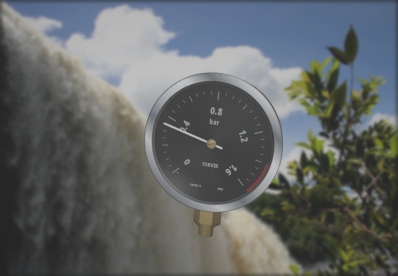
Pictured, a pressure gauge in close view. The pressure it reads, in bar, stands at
0.35 bar
